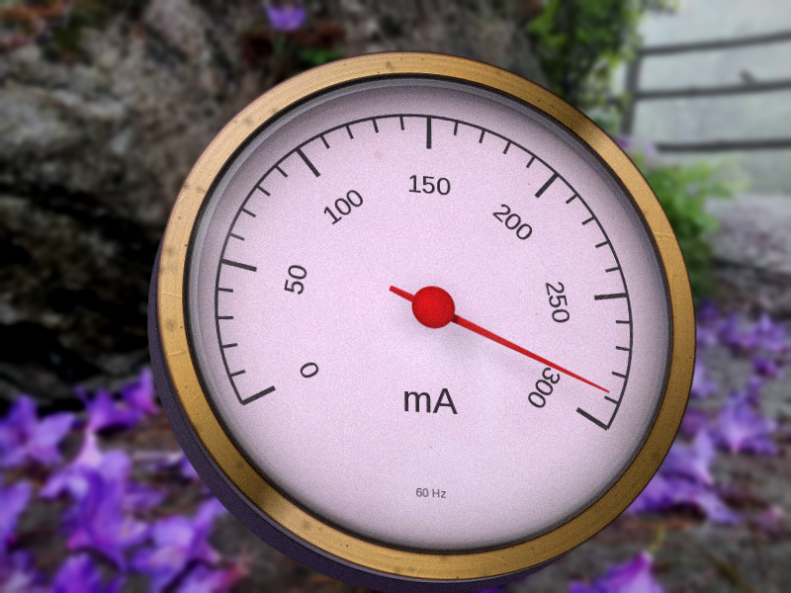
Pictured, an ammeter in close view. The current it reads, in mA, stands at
290 mA
